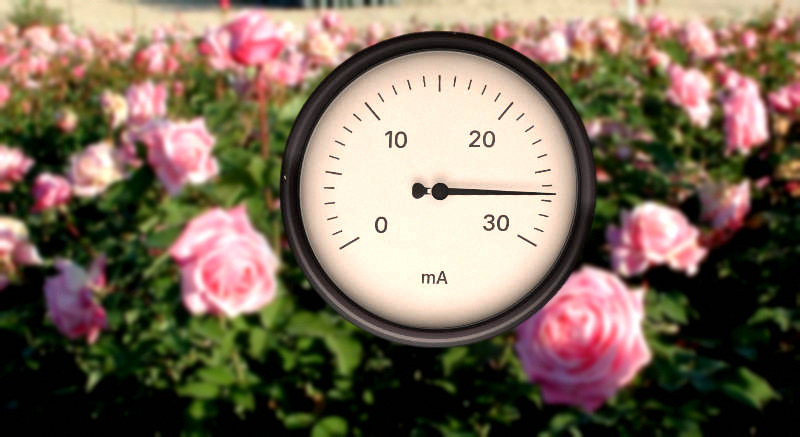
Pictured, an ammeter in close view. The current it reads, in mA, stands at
26.5 mA
